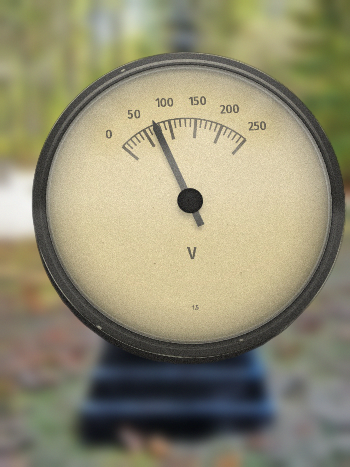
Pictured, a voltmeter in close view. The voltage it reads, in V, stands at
70 V
